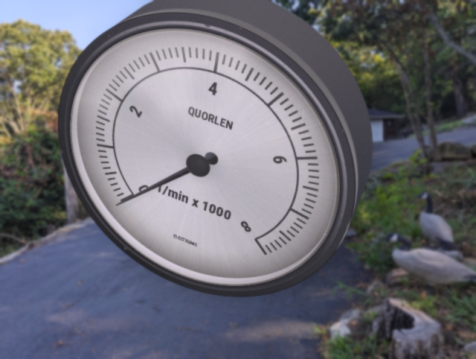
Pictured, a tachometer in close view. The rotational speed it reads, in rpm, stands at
0 rpm
